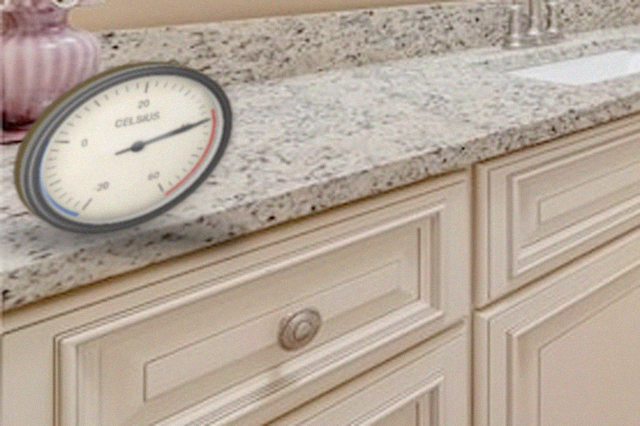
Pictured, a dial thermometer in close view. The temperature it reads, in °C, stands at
40 °C
